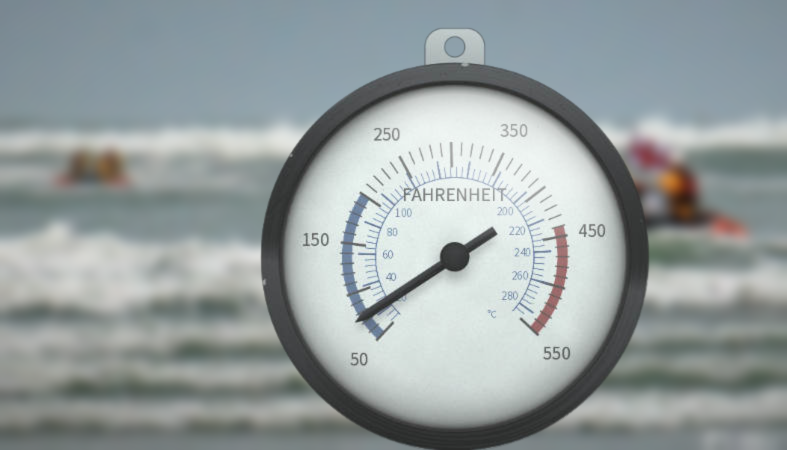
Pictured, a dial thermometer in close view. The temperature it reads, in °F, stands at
75 °F
